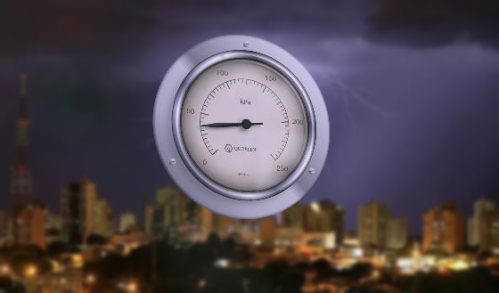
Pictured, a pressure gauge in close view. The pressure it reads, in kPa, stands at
35 kPa
